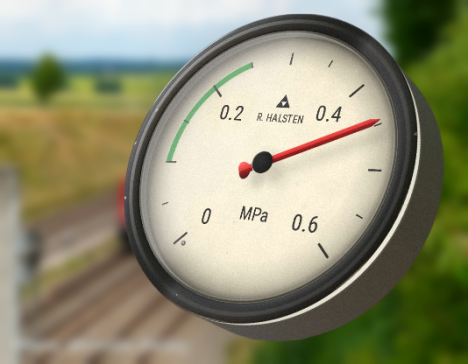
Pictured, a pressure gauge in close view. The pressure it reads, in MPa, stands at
0.45 MPa
